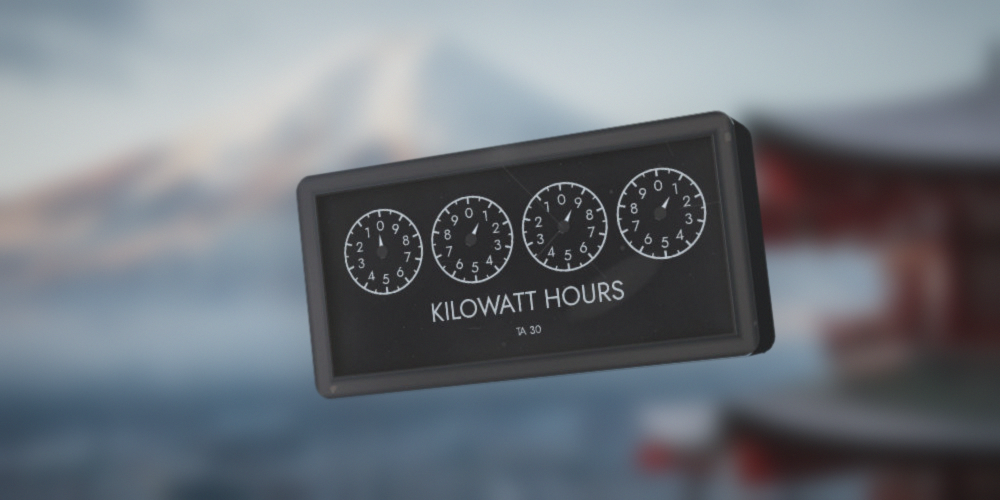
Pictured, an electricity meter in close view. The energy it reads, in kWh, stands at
91 kWh
